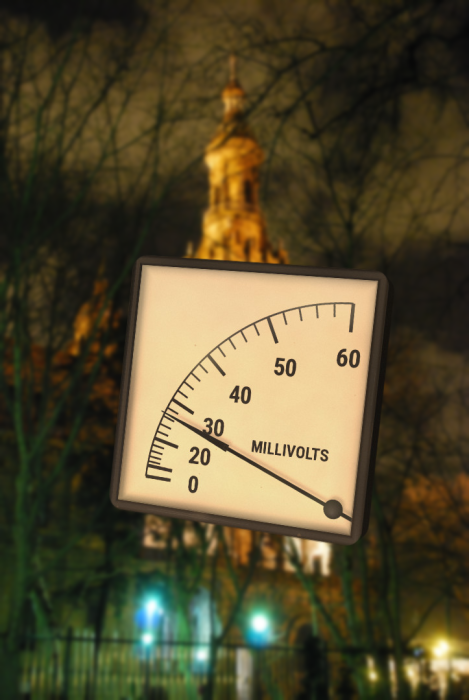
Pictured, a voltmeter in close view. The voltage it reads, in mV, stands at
27 mV
